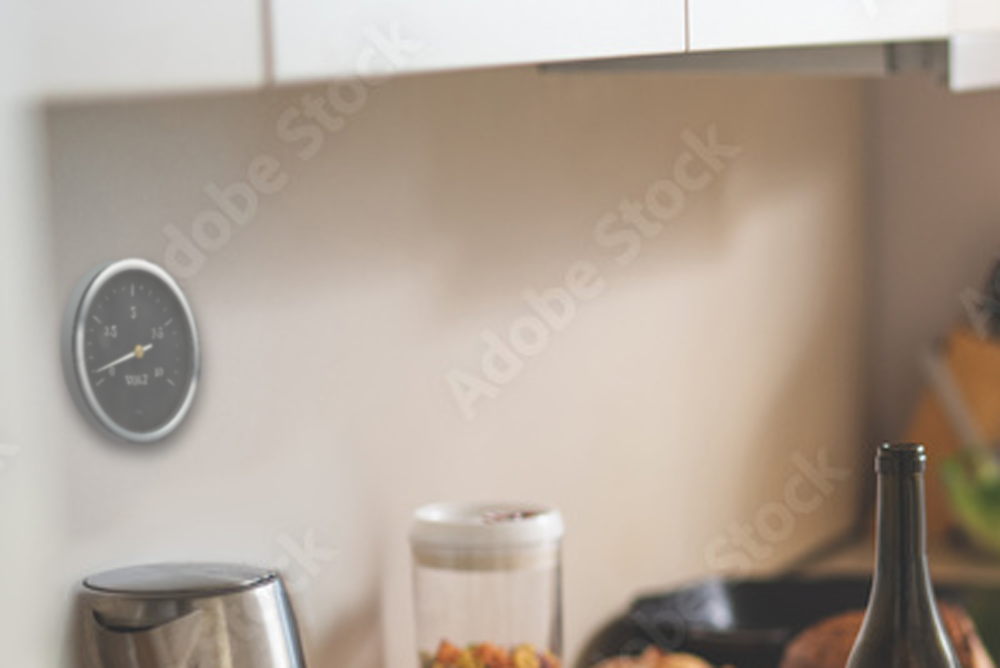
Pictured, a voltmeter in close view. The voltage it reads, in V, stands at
0.5 V
